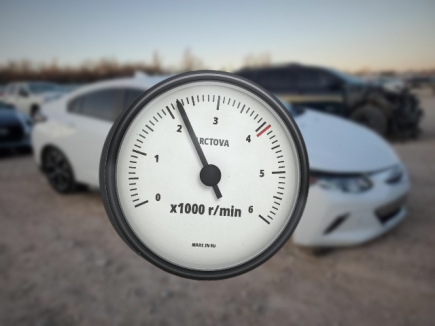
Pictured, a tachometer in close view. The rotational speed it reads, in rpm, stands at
2200 rpm
